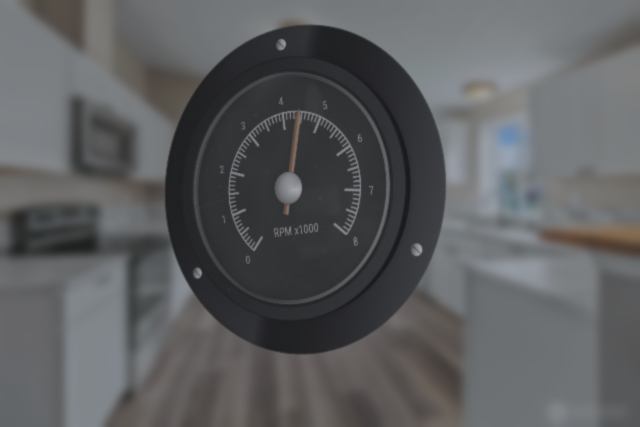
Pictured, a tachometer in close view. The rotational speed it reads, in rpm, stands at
4500 rpm
